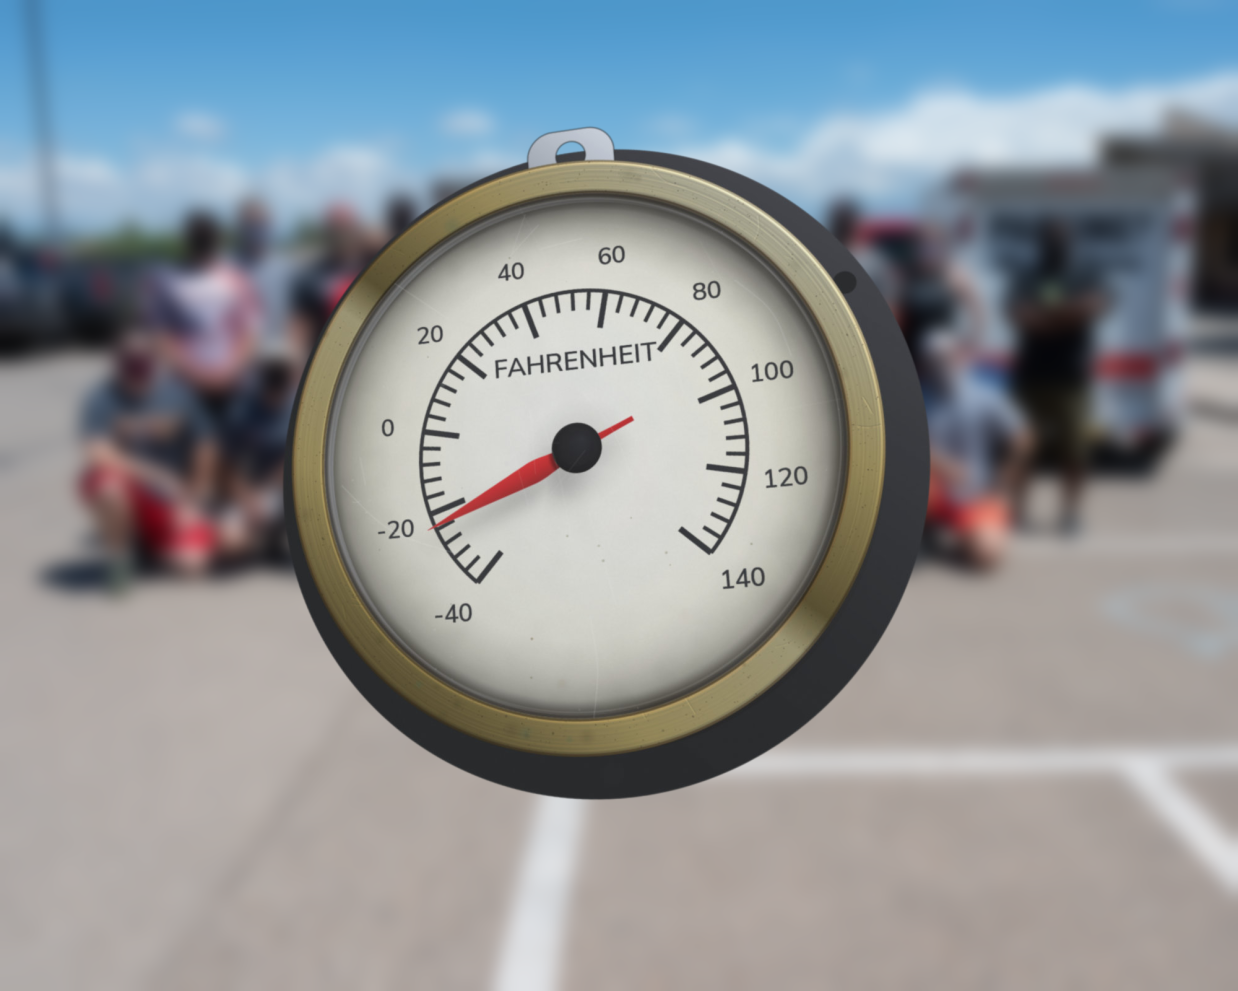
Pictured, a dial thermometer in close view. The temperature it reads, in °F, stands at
-24 °F
